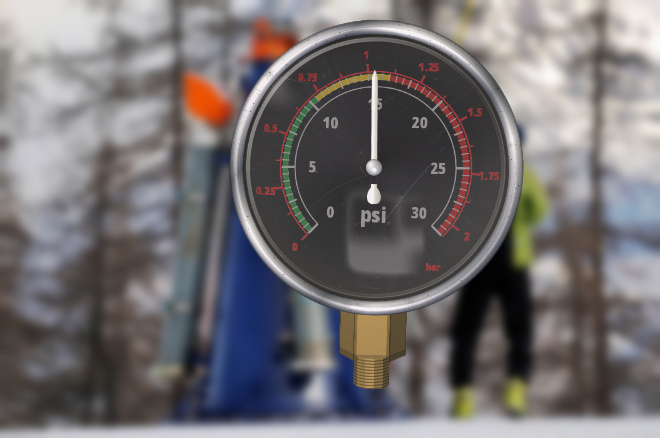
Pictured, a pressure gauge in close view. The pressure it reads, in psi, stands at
15 psi
